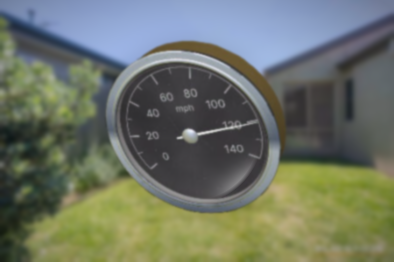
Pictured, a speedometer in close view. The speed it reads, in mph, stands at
120 mph
